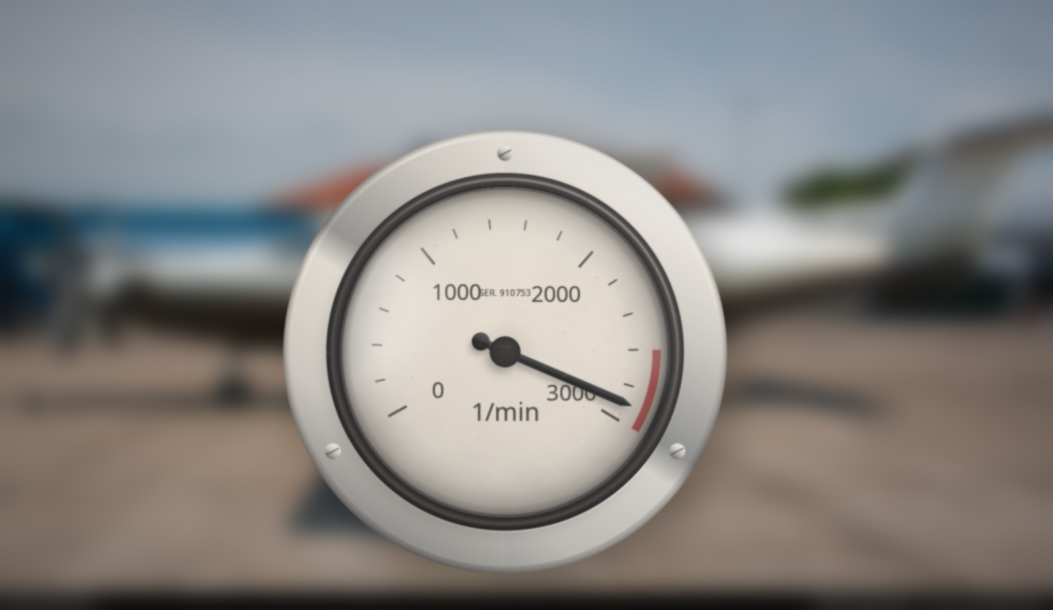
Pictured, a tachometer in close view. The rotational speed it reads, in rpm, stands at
2900 rpm
